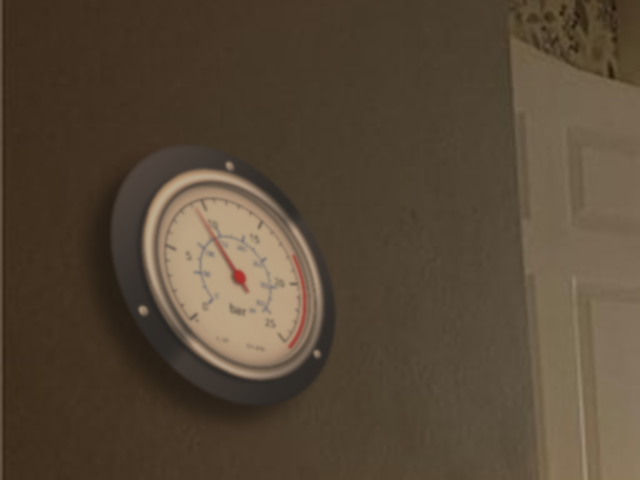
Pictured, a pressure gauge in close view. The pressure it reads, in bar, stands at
9 bar
